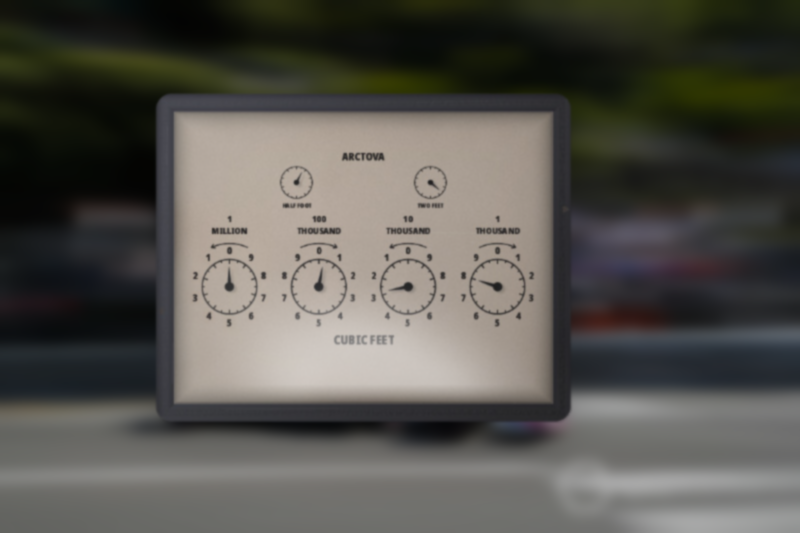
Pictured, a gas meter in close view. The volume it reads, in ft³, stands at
2800 ft³
